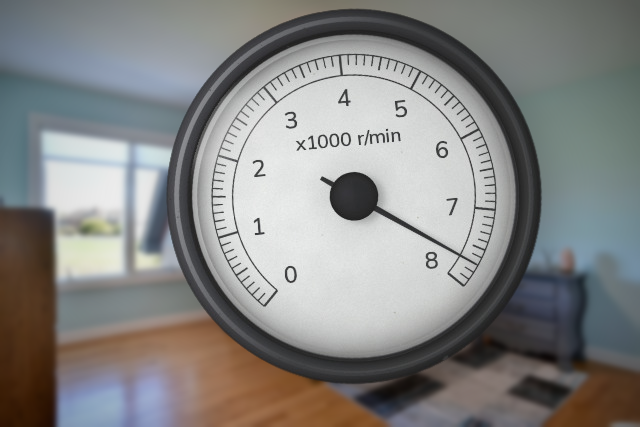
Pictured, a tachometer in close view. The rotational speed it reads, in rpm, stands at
7700 rpm
